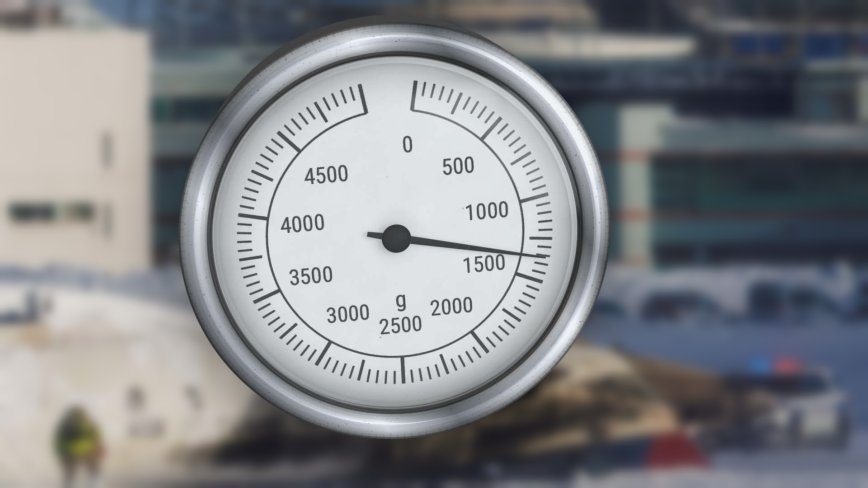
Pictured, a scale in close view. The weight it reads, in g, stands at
1350 g
